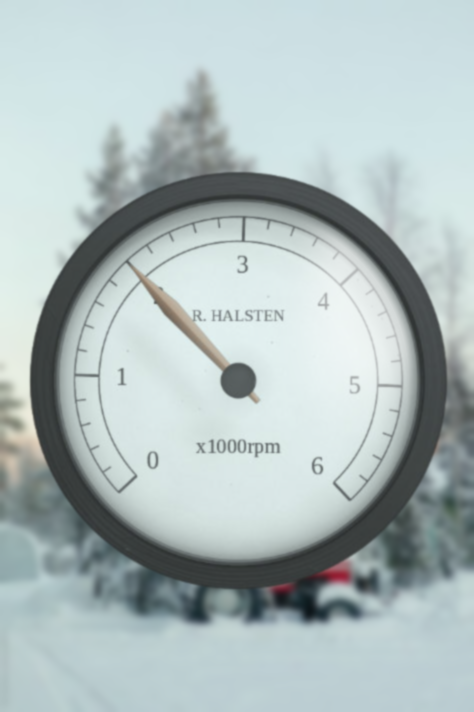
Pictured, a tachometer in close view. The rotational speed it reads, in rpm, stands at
2000 rpm
